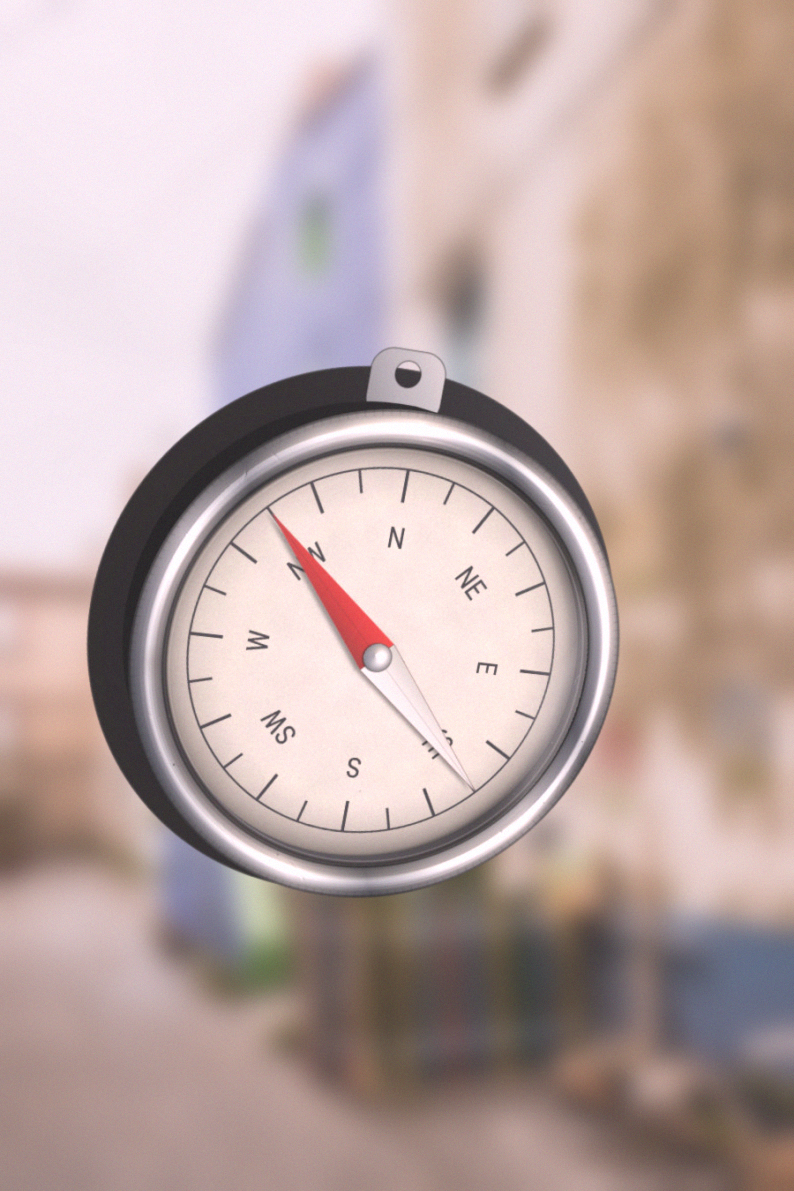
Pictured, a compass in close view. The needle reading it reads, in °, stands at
315 °
